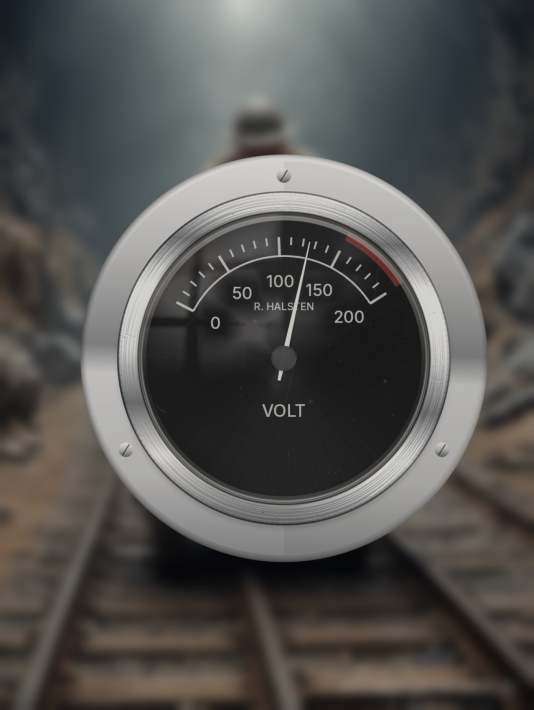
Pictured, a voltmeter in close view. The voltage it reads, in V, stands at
125 V
